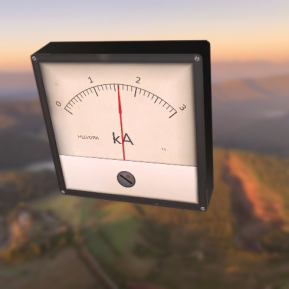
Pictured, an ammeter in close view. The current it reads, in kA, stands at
1.6 kA
